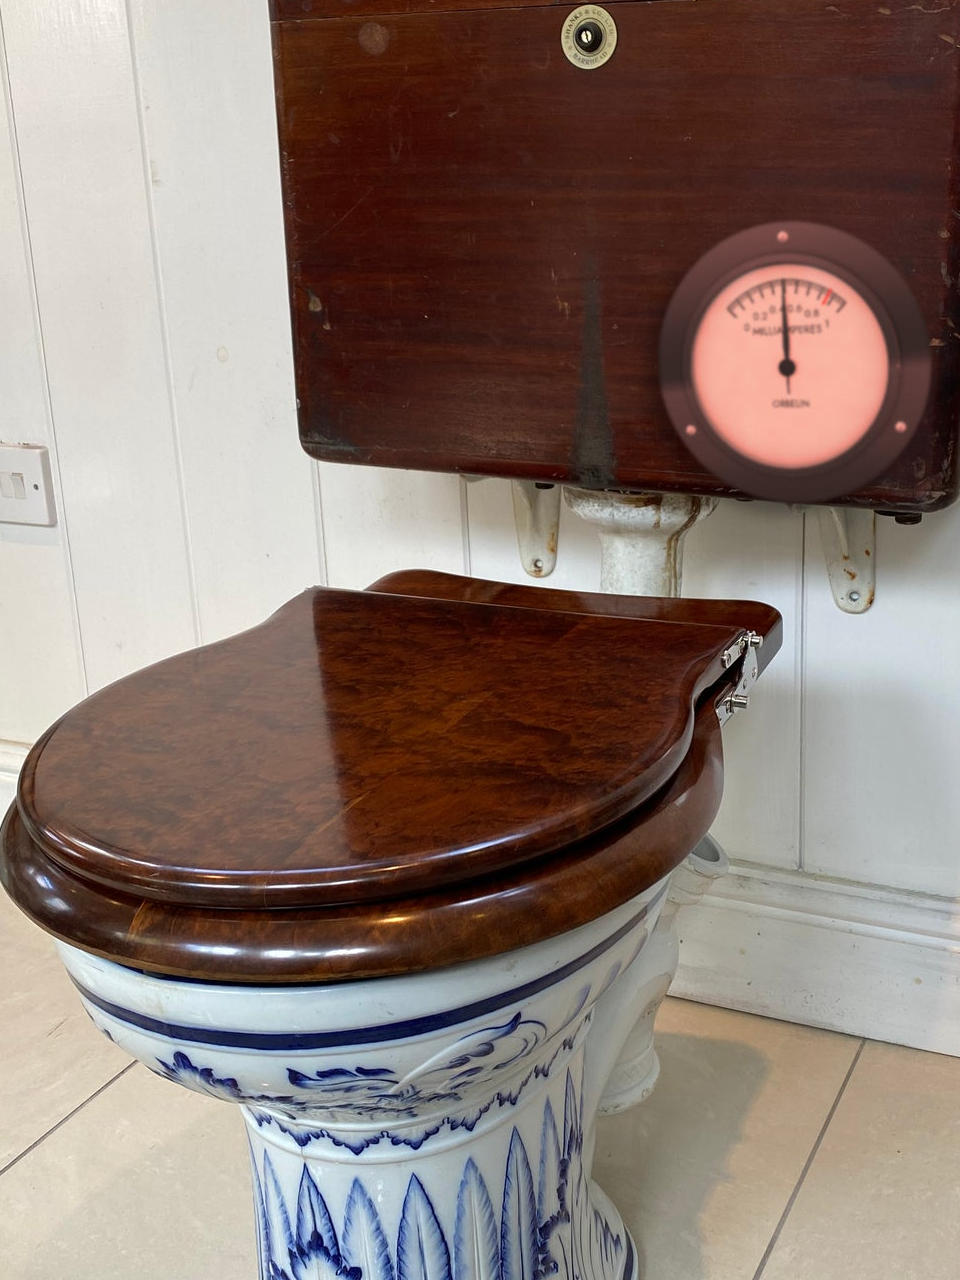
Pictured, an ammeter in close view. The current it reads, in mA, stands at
0.5 mA
